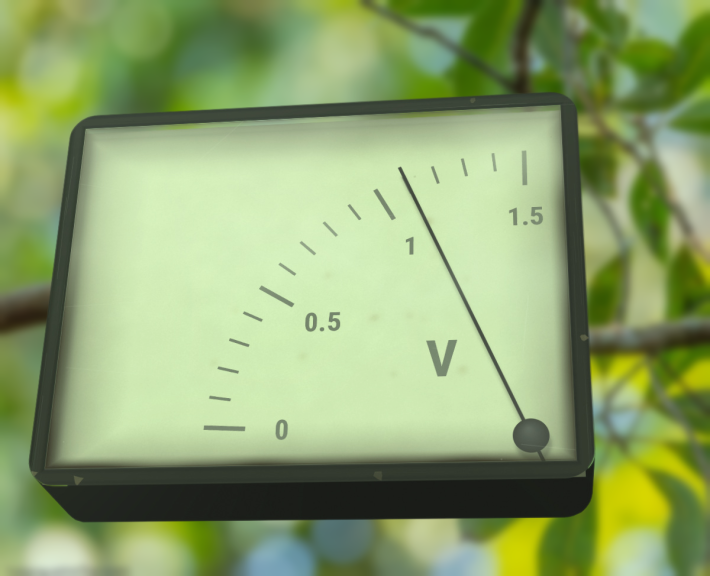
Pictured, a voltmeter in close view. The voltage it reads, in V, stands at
1.1 V
